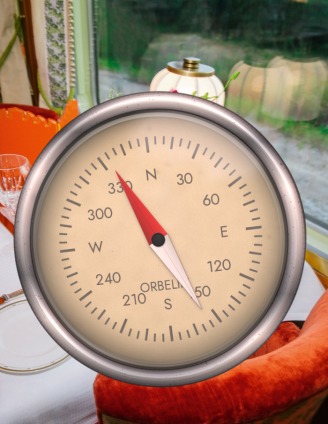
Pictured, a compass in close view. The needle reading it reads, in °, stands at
335 °
